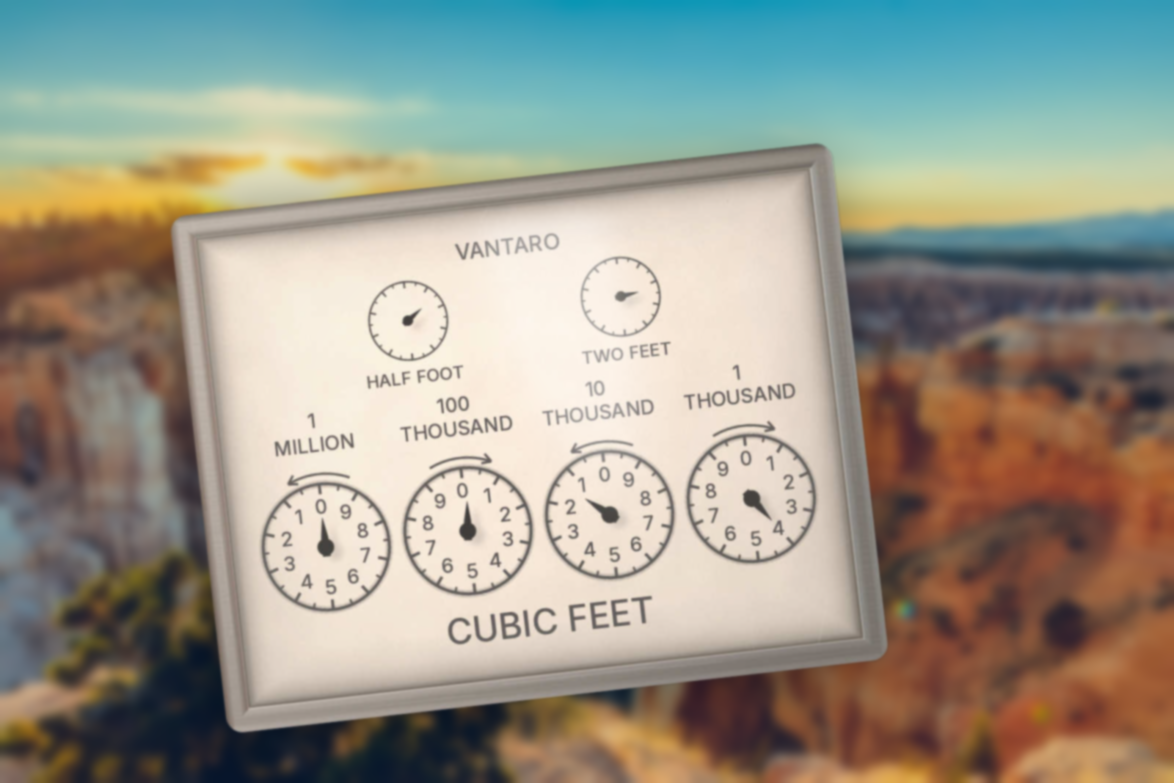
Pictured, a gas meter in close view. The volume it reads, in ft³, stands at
1400 ft³
